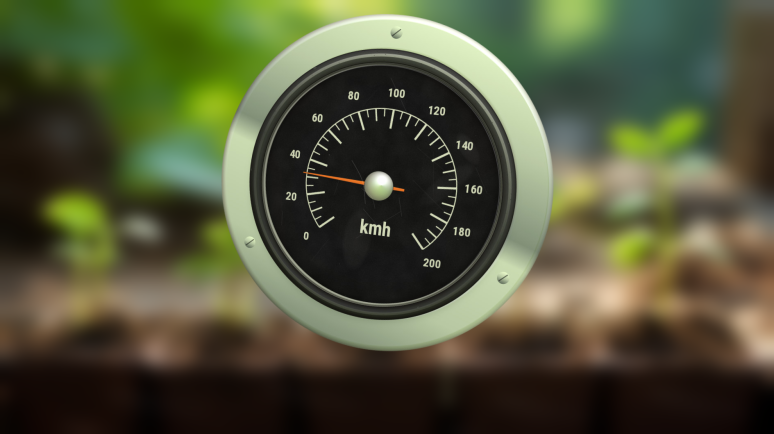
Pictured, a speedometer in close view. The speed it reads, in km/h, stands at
32.5 km/h
